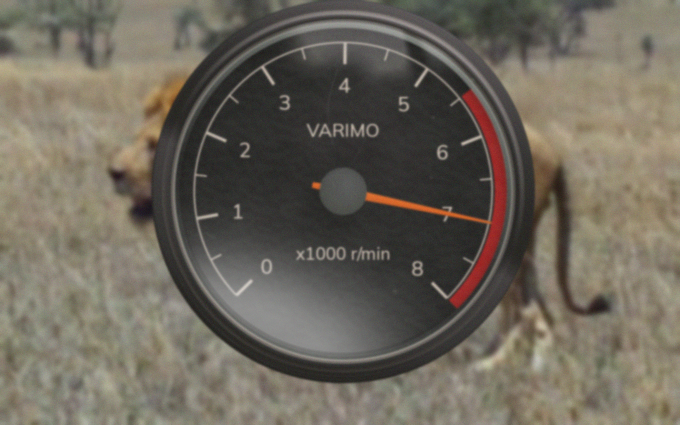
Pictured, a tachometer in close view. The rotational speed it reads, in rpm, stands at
7000 rpm
